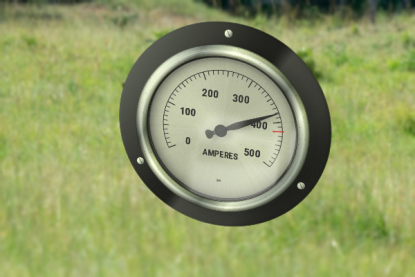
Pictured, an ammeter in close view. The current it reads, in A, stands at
380 A
